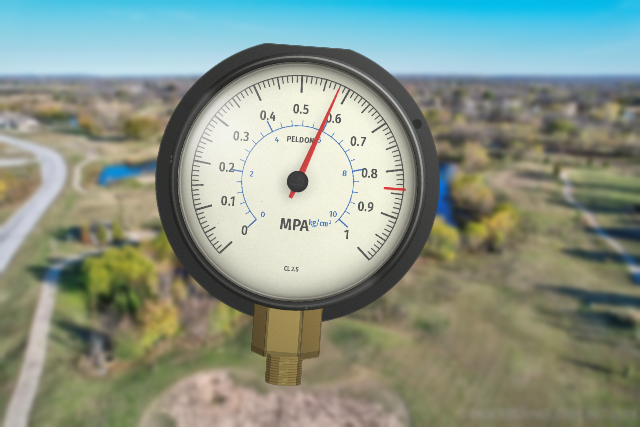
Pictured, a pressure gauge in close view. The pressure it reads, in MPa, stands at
0.58 MPa
